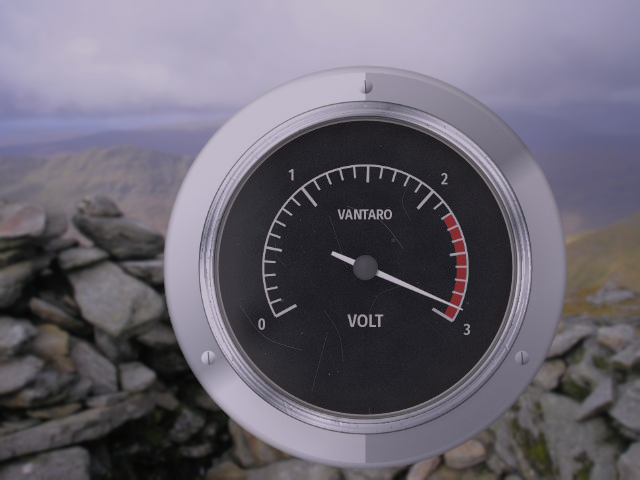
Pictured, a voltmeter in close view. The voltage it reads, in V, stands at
2.9 V
